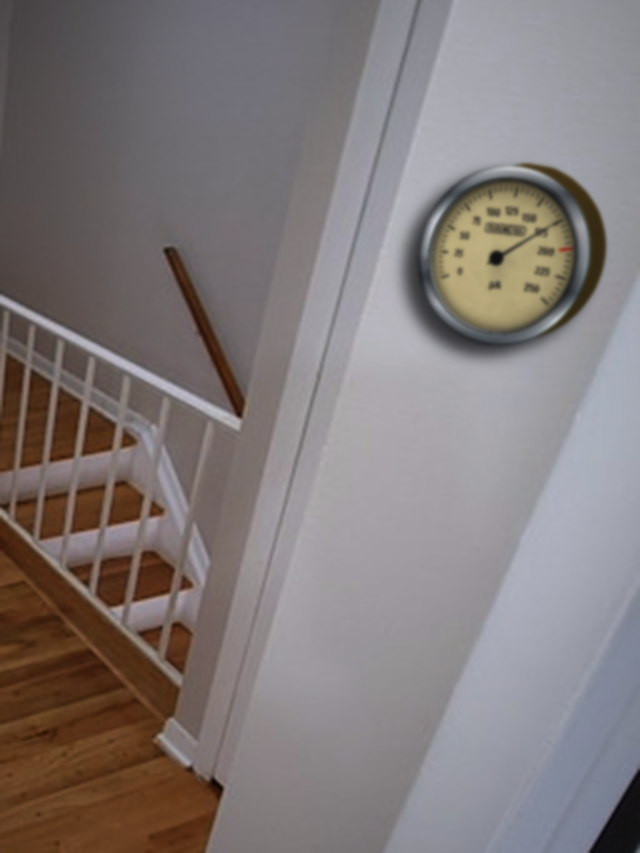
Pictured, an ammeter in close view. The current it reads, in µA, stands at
175 µA
